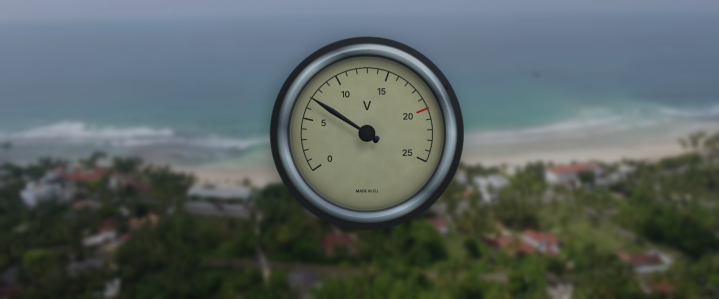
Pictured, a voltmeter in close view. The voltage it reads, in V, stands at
7 V
